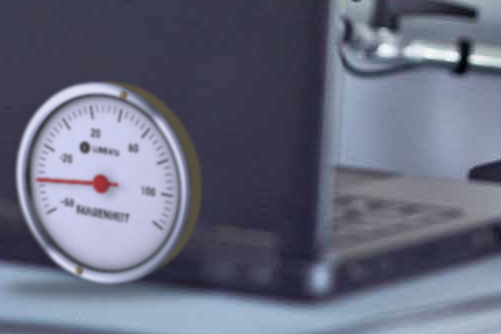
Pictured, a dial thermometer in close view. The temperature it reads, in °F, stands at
-40 °F
